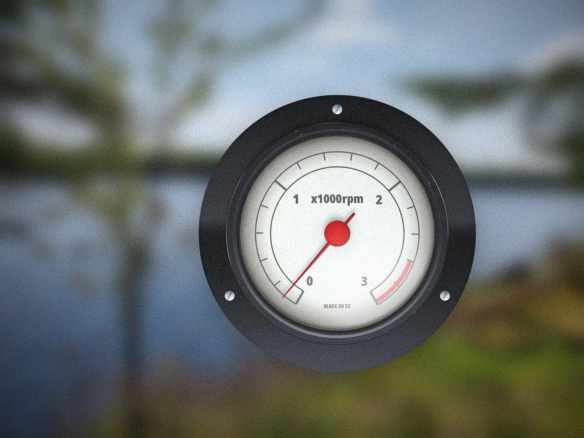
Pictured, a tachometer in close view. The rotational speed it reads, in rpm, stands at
100 rpm
